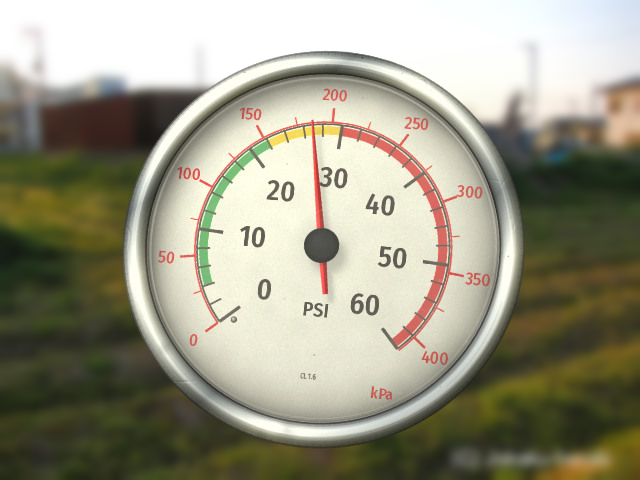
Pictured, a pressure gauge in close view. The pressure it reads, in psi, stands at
27 psi
